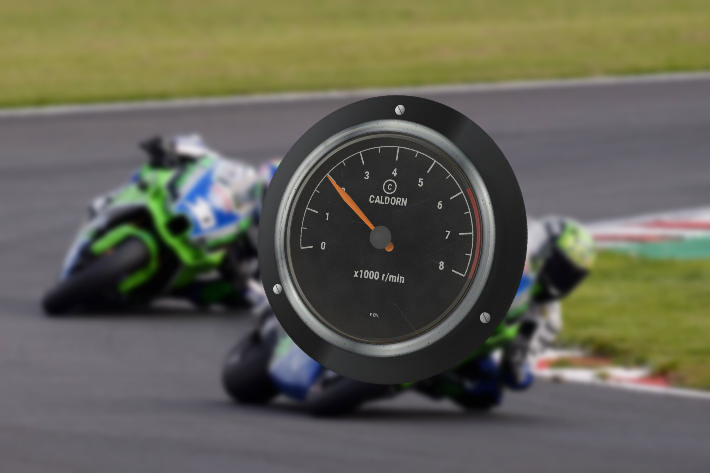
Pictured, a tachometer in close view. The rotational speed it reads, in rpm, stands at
2000 rpm
